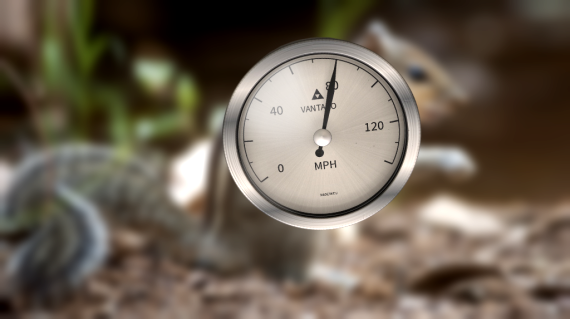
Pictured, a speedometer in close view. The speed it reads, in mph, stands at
80 mph
